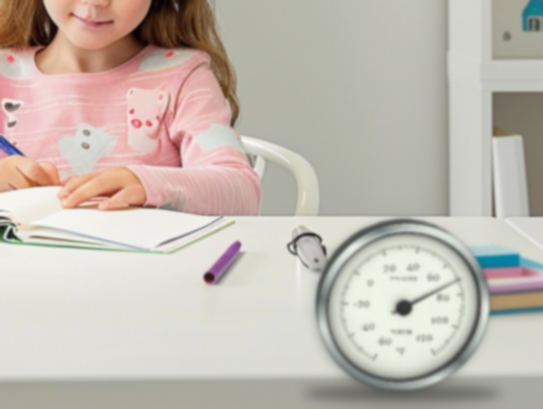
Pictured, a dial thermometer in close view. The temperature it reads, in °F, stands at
70 °F
